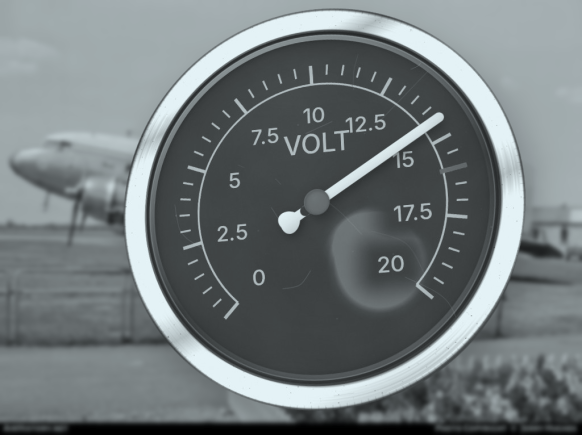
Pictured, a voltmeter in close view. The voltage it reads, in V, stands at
14.5 V
